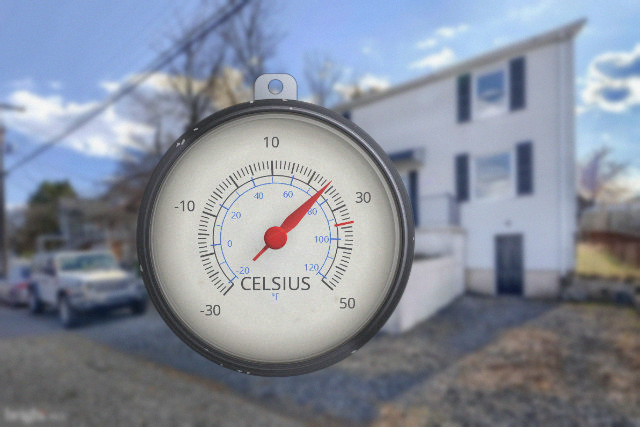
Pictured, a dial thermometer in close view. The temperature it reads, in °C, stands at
24 °C
